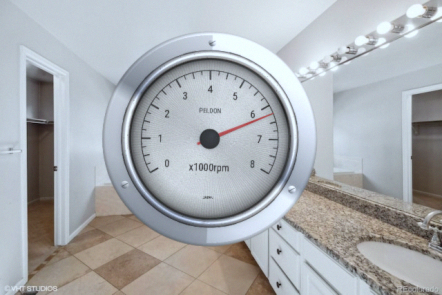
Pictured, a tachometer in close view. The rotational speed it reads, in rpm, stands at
6250 rpm
